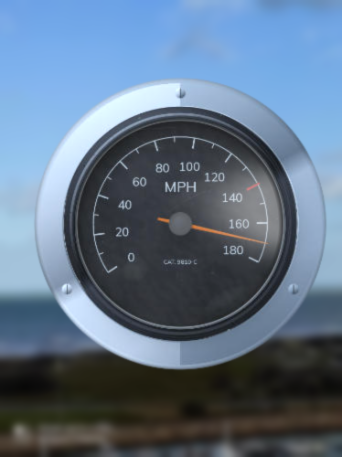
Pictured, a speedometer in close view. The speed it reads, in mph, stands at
170 mph
